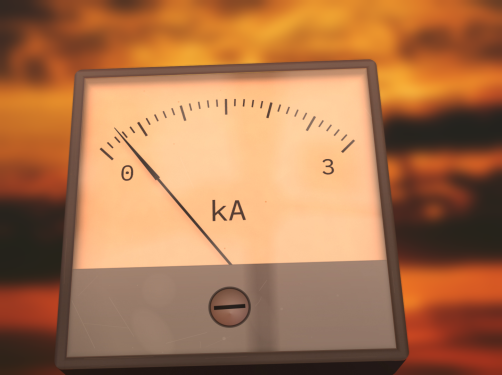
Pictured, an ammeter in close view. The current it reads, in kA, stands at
0.25 kA
